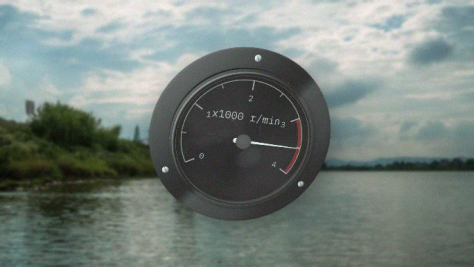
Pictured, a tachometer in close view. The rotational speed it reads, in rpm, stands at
3500 rpm
